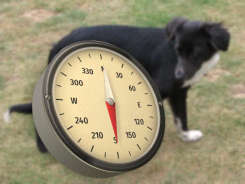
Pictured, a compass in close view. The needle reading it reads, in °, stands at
180 °
